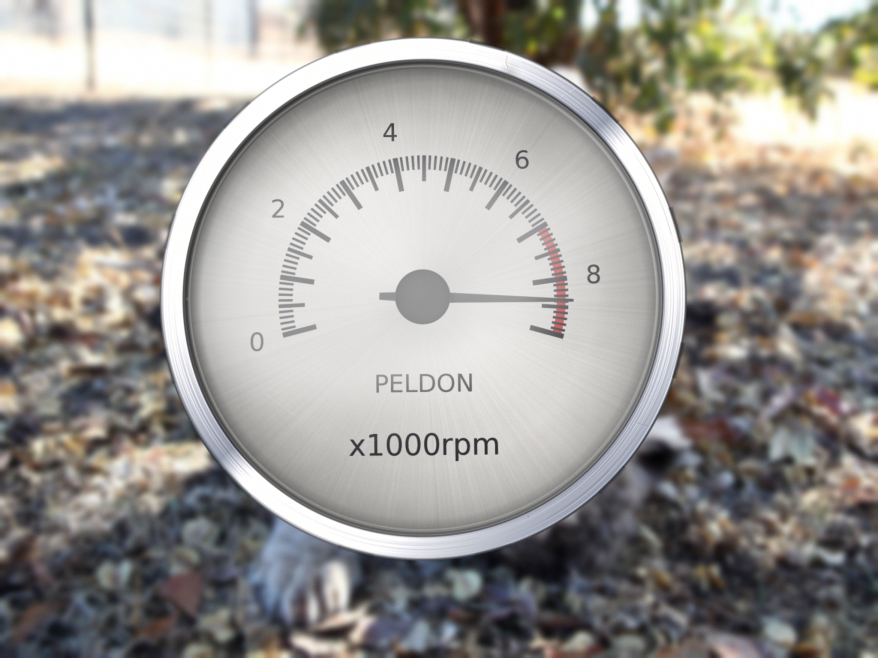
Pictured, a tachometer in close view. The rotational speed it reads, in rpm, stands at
8400 rpm
